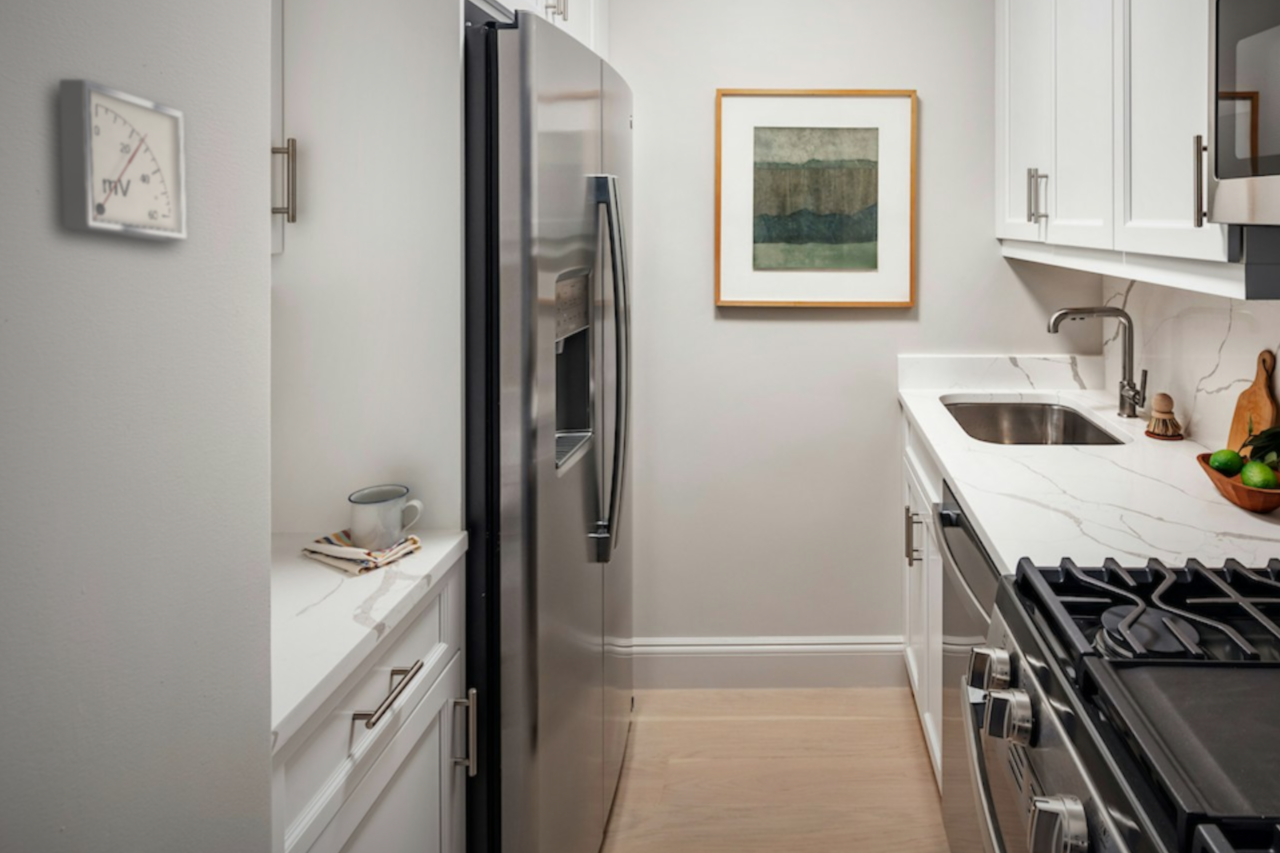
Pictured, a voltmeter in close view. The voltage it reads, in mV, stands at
25 mV
